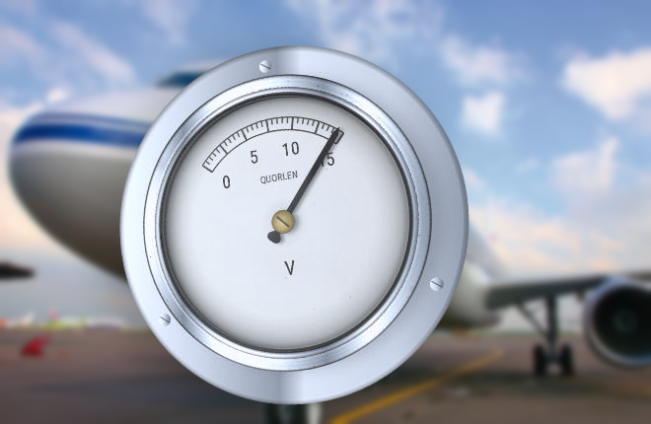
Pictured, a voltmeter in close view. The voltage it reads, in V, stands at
14.5 V
